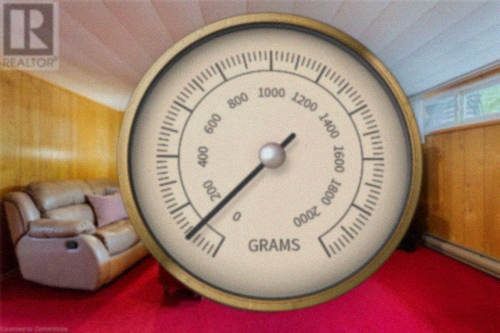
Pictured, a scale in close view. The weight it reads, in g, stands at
100 g
